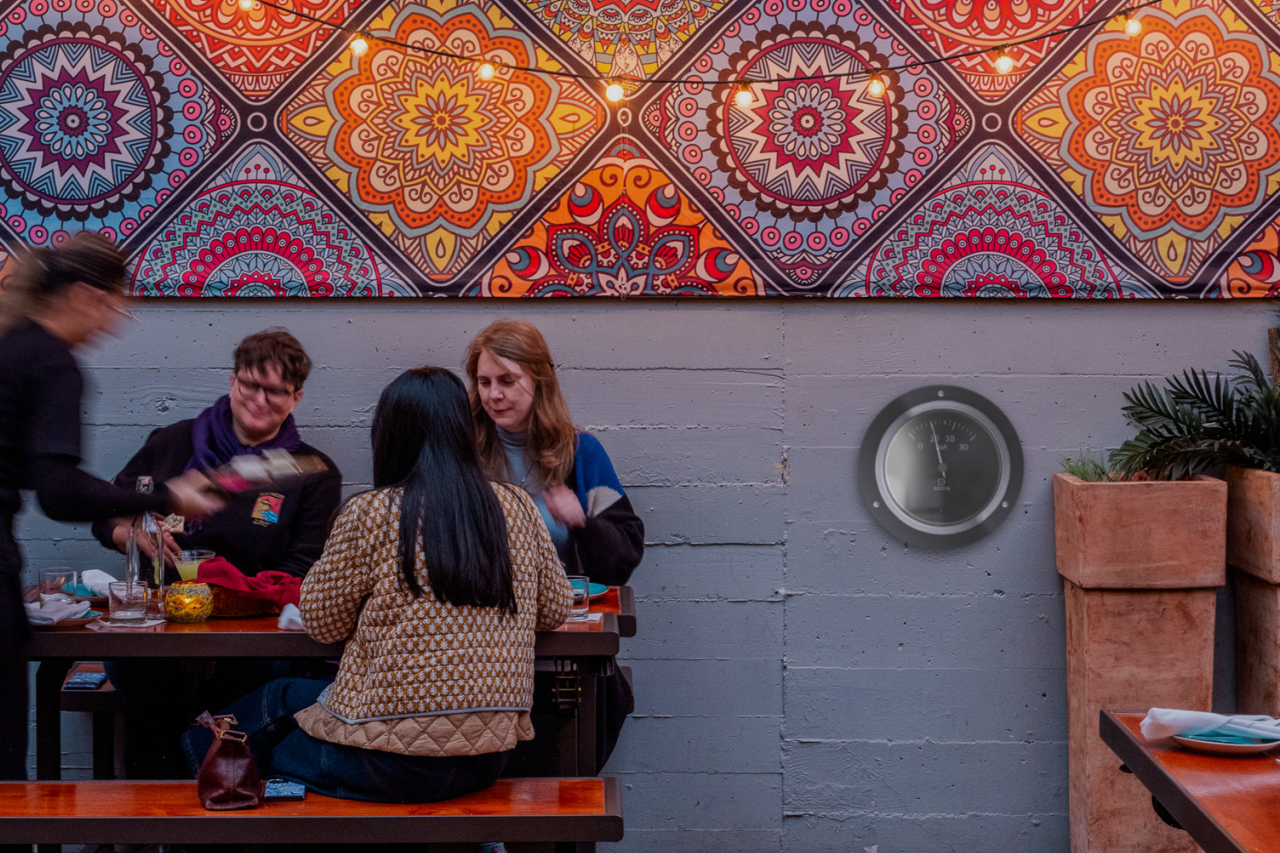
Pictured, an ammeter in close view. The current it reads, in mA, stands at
10 mA
